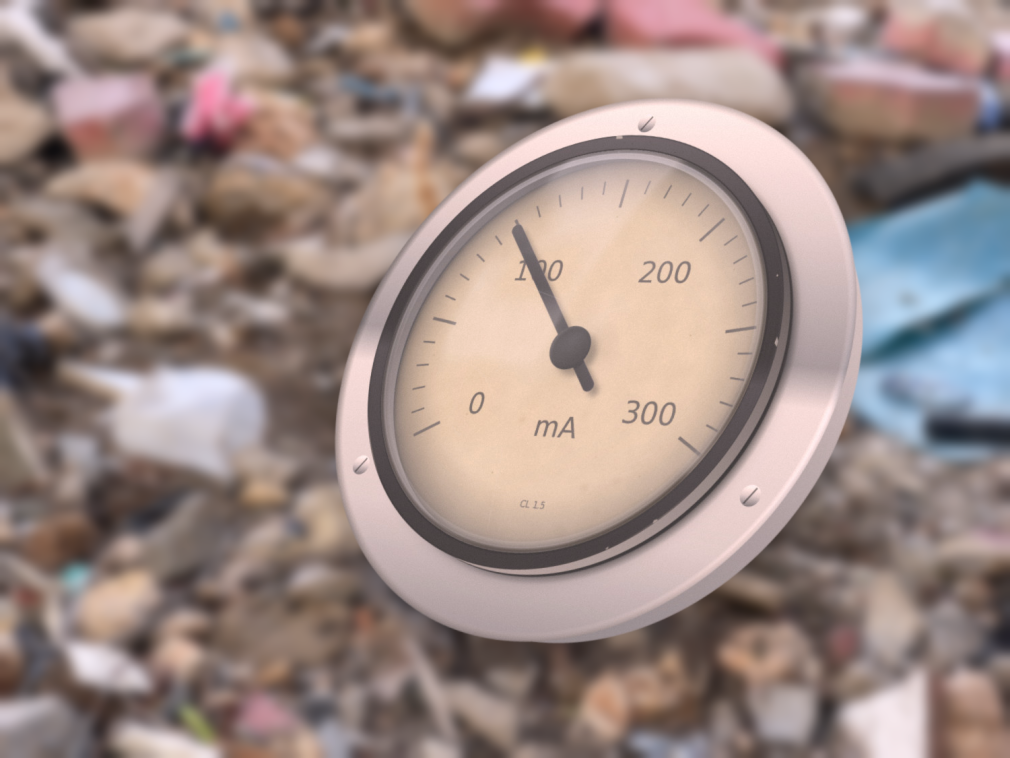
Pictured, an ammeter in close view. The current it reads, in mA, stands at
100 mA
